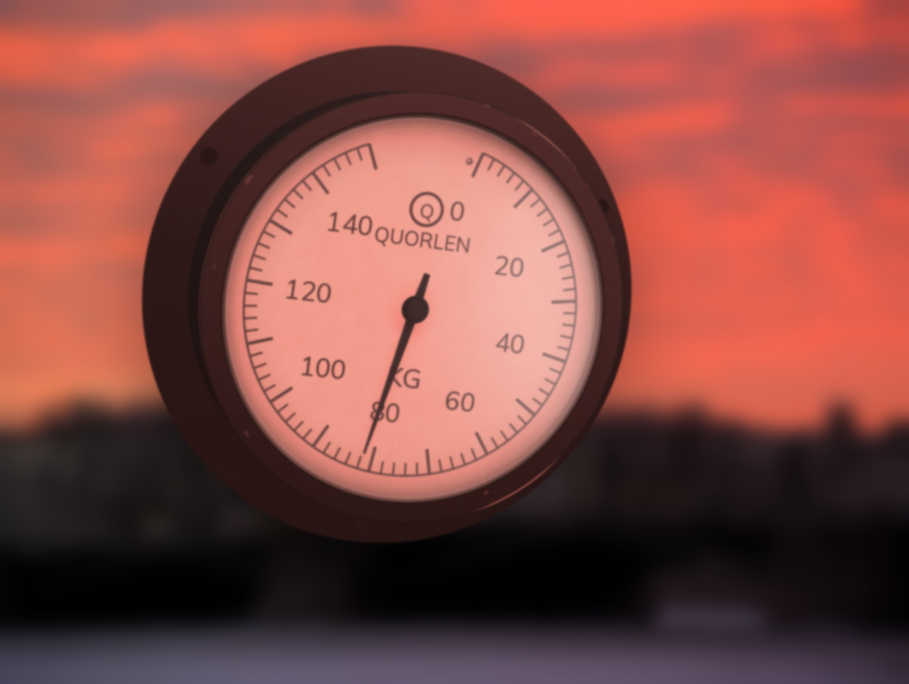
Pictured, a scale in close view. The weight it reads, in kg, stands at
82 kg
